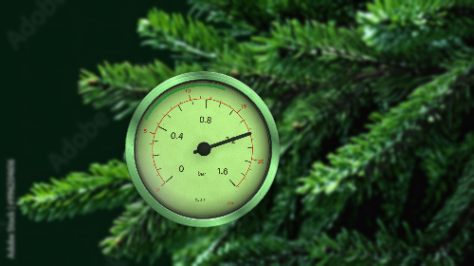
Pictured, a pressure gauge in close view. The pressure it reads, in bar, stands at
1.2 bar
